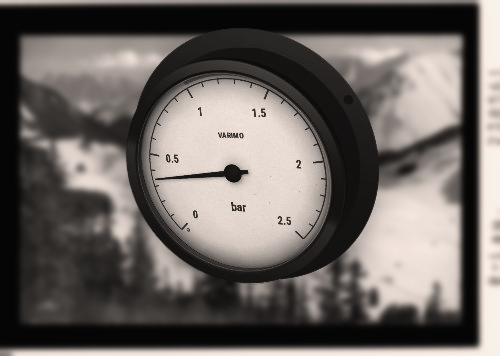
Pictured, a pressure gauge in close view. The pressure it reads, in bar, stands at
0.35 bar
